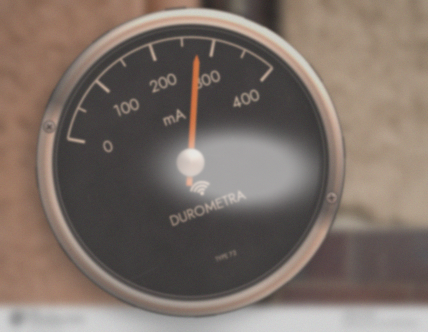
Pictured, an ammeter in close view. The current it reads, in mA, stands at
275 mA
